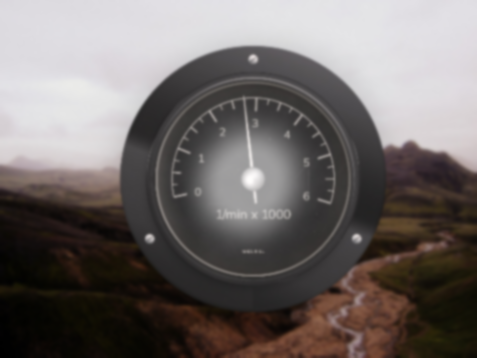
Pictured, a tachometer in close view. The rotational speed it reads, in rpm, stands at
2750 rpm
